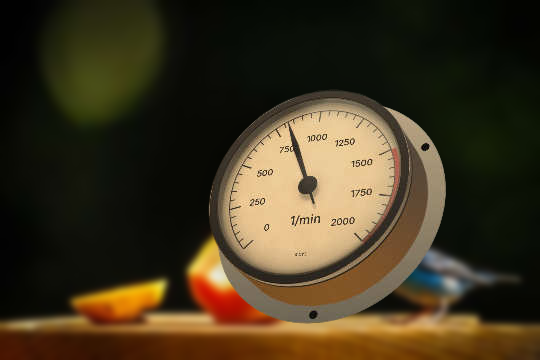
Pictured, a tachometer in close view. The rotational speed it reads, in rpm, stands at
825 rpm
